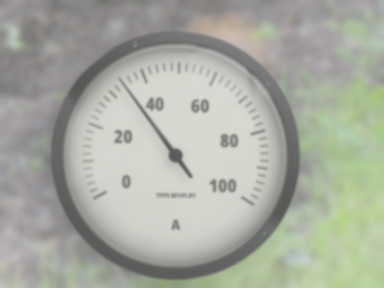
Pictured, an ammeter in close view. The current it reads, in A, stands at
34 A
